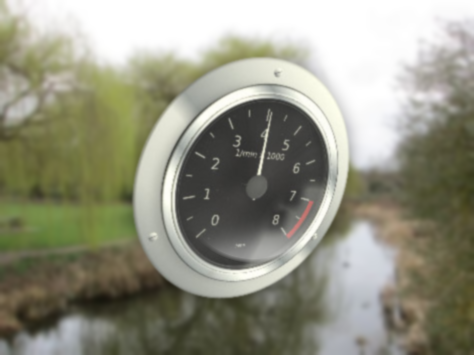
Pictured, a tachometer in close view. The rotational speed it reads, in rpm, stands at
4000 rpm
